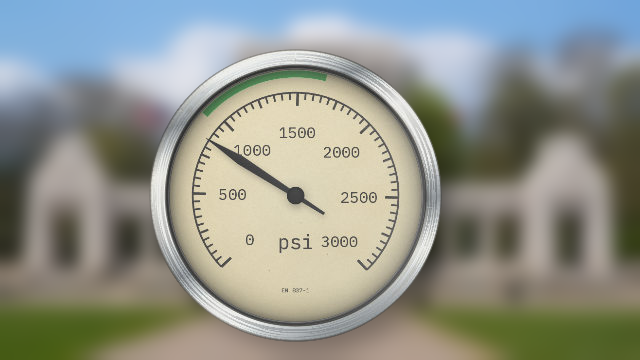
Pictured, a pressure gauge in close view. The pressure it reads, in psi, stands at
850 psi
